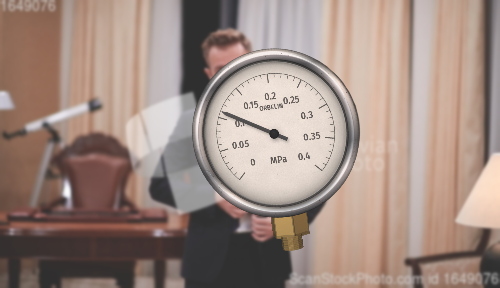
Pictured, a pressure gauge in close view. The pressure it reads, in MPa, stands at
0.11 MPa
